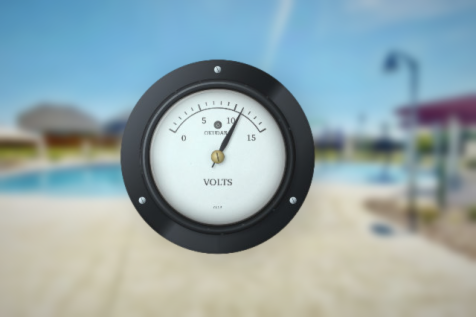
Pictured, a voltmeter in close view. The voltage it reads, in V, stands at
11 V
